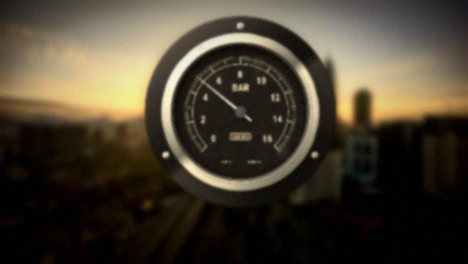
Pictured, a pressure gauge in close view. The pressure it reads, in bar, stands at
5 bar
